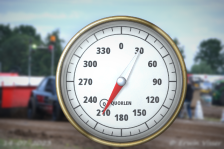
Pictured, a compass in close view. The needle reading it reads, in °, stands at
210 °
